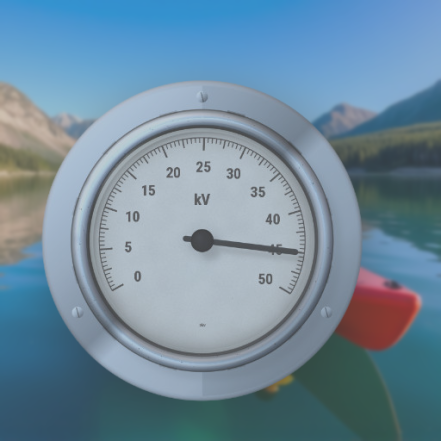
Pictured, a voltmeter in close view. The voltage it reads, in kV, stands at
45 kV
